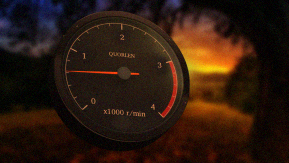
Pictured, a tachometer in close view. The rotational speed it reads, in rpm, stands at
600 rpm
